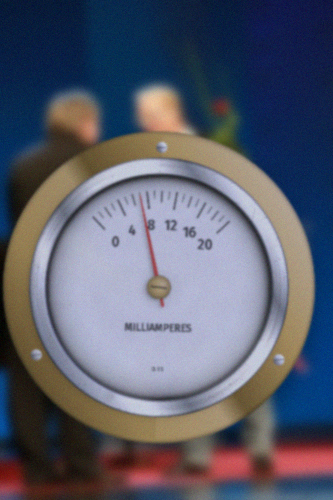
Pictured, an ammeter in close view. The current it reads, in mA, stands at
7 mA
